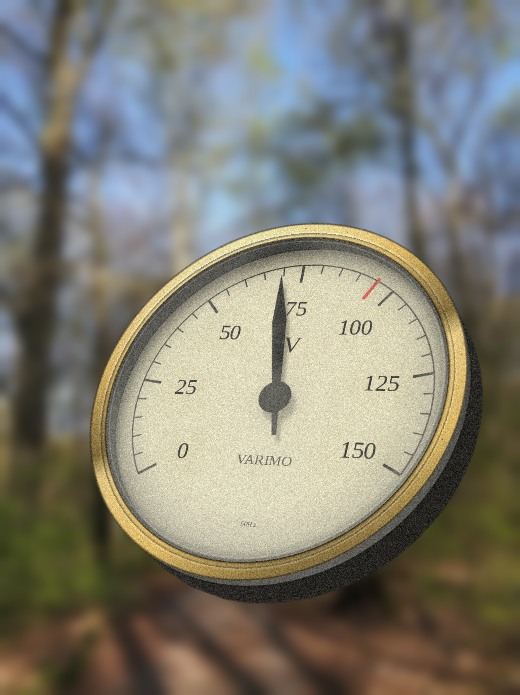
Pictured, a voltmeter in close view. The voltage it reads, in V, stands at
70 V
